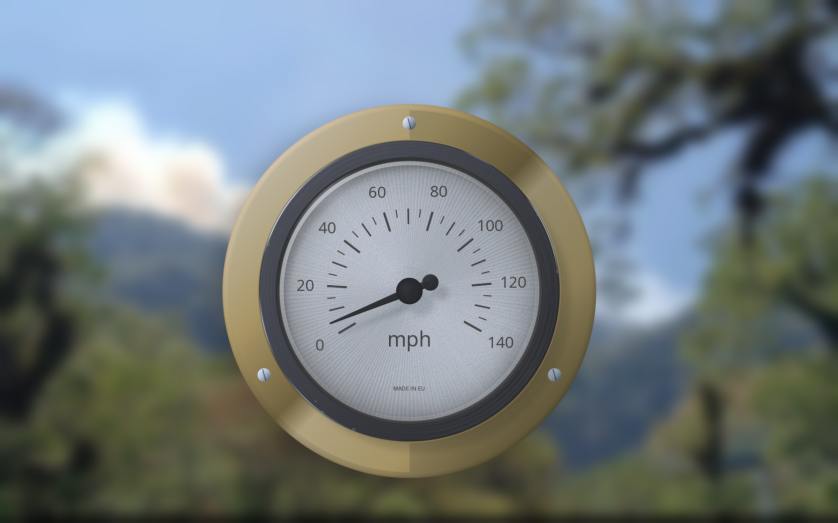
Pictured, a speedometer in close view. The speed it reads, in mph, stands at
5 mph
